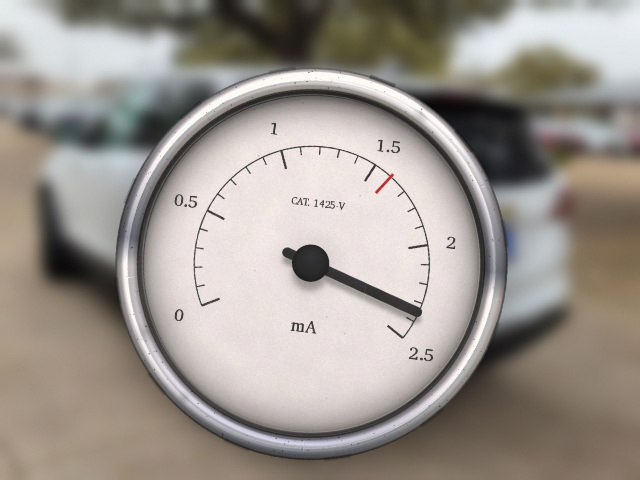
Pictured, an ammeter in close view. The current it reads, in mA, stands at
2.35 mA
